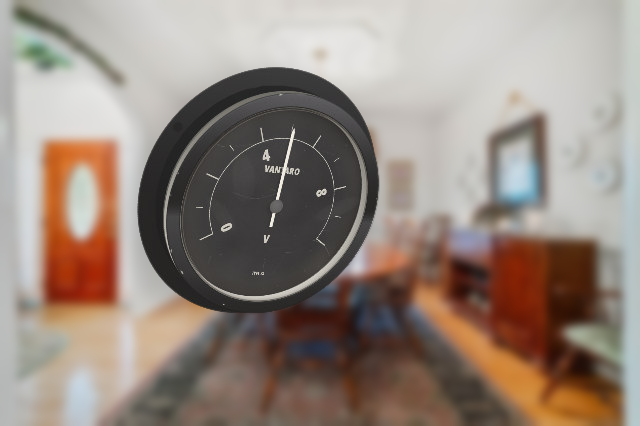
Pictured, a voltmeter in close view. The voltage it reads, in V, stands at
5 V
